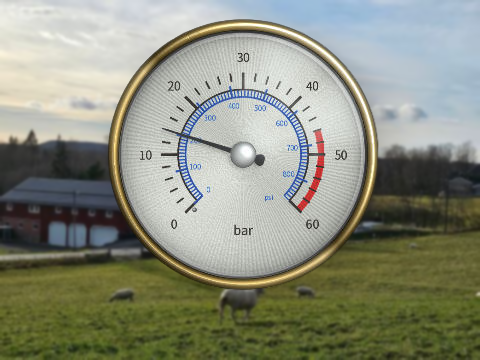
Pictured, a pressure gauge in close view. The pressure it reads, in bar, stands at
14 bar
